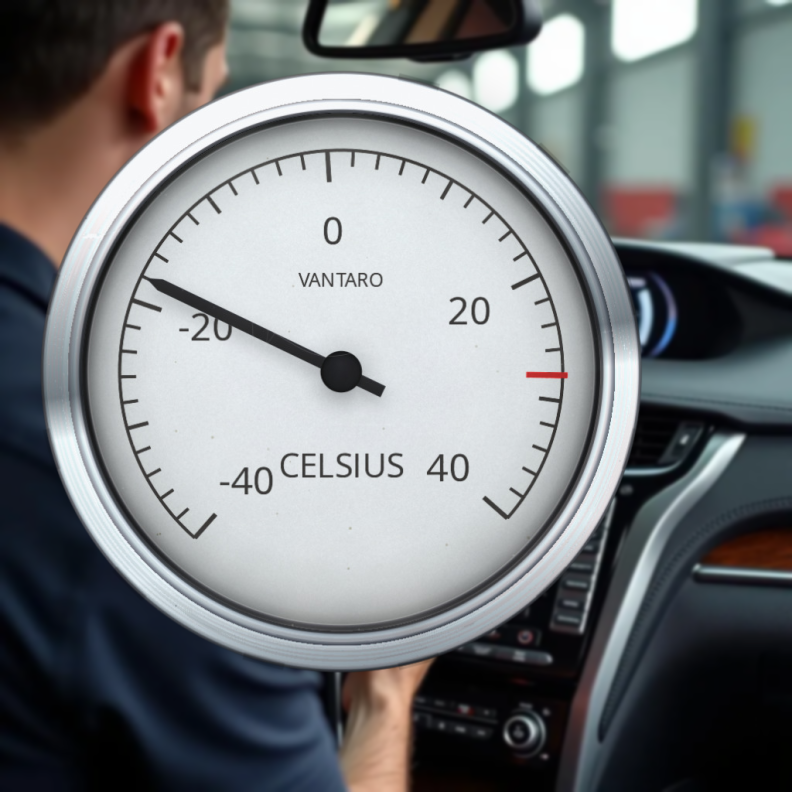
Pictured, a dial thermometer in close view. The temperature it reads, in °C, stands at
-18 °C
